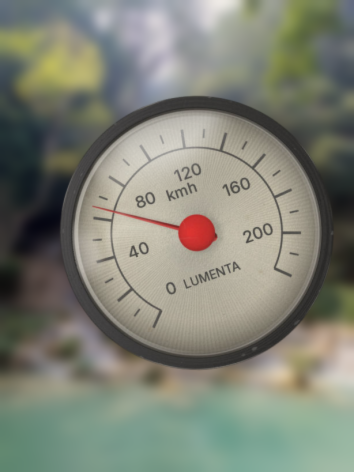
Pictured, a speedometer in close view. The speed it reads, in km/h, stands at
65 km/h
